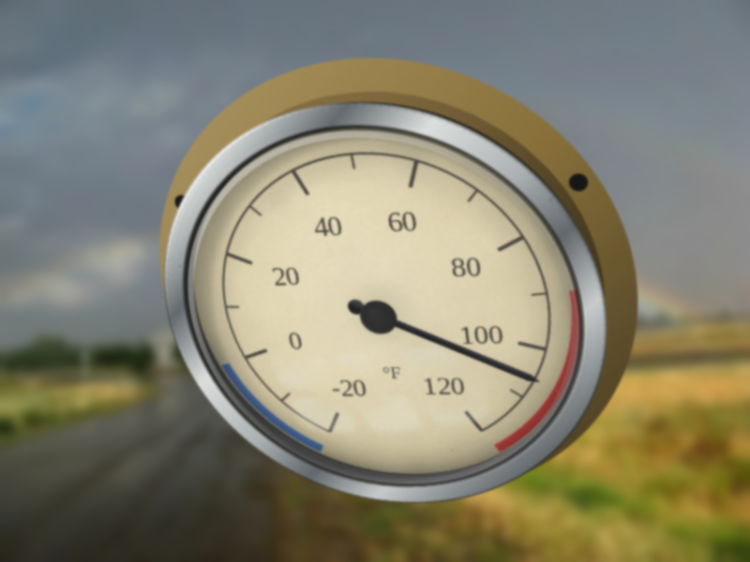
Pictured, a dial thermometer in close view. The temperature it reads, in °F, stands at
105 °F
